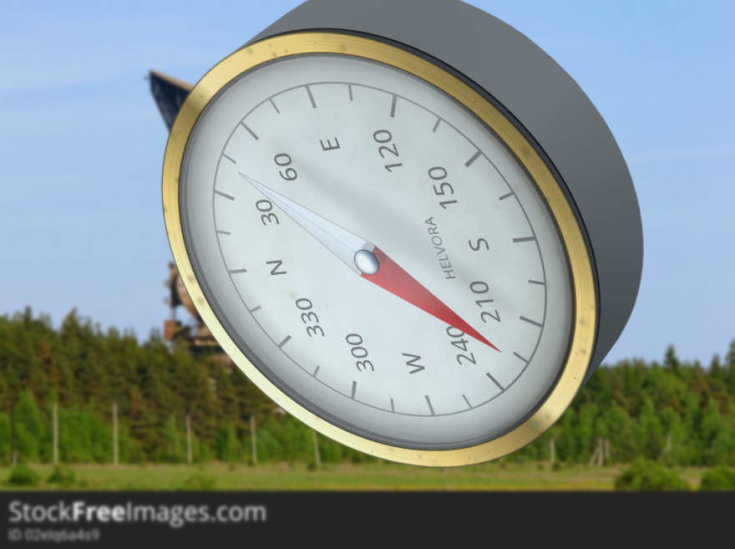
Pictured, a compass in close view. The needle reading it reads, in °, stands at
225 °
